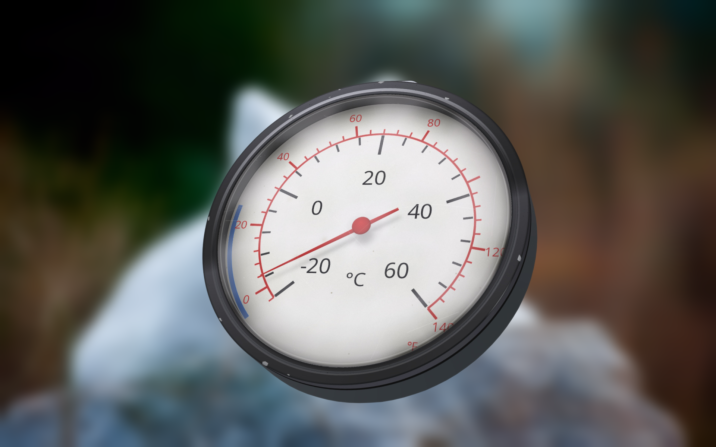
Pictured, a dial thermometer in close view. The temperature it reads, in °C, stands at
-16 °C
